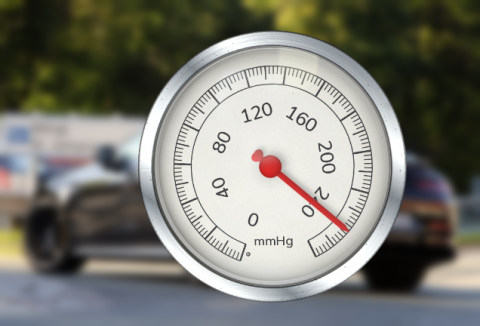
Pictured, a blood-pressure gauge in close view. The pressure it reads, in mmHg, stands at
240 mmHg
